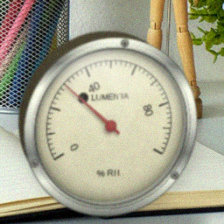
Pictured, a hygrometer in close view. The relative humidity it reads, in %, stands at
30 %
